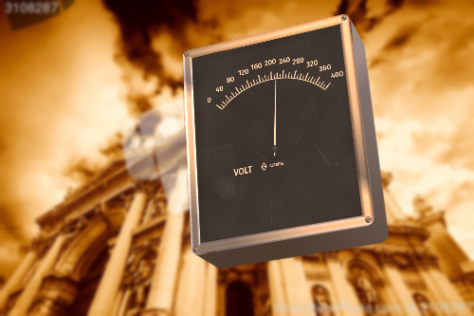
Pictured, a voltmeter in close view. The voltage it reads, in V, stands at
220 V
